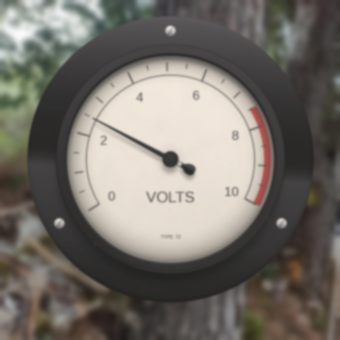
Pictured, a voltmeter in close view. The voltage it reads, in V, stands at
2.5 V
